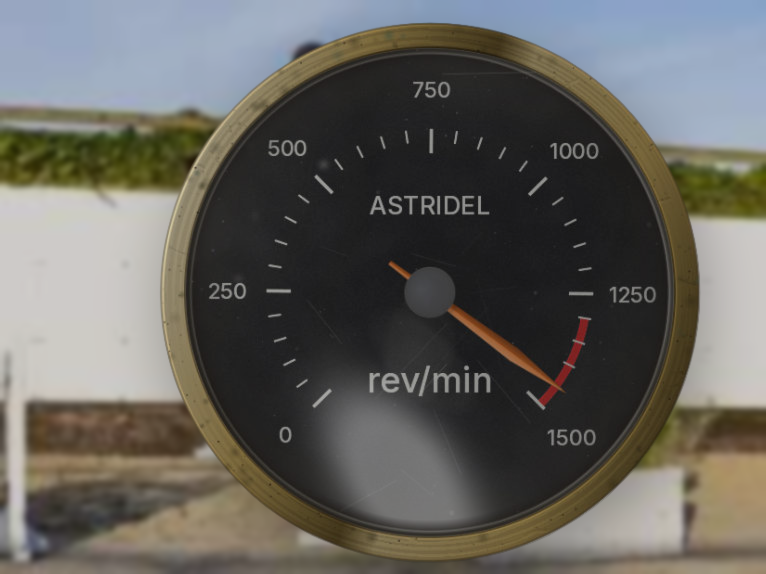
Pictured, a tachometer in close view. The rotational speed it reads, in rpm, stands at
1450 rpm
